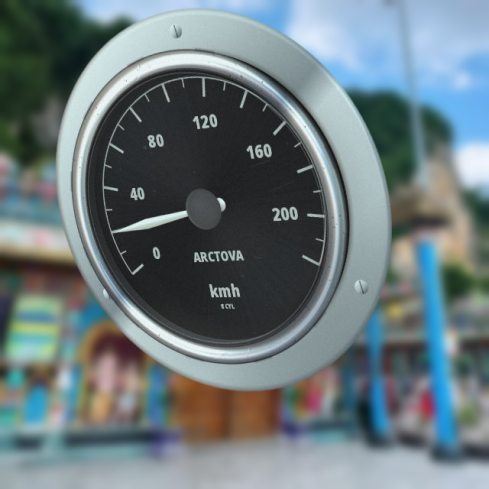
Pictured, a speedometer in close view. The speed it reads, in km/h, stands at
20 km/h
